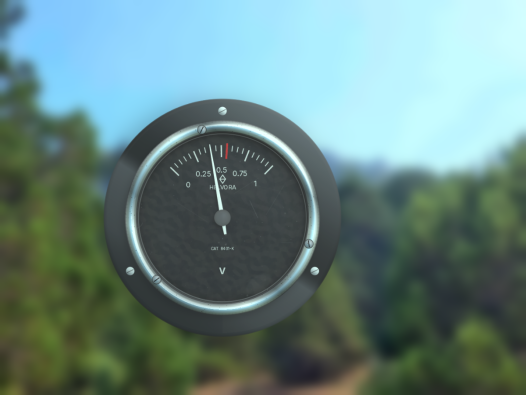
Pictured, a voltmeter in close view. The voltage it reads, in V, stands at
0.4 V
